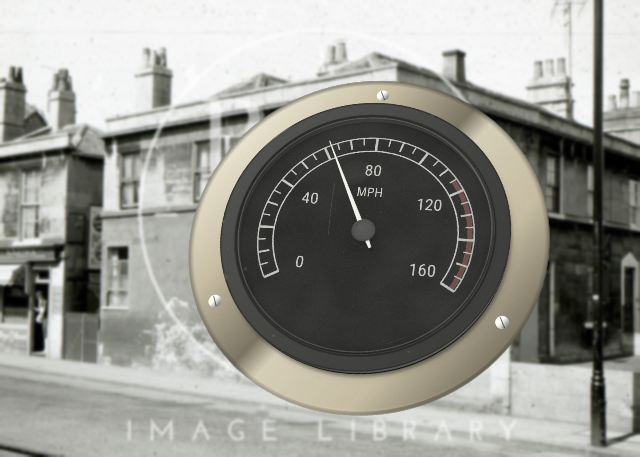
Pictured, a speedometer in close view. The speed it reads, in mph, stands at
62.5 mph
